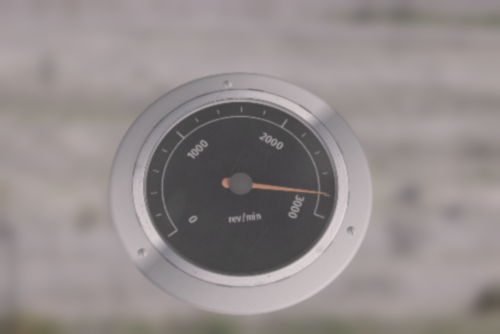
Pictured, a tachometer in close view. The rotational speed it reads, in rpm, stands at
2800 rpm
